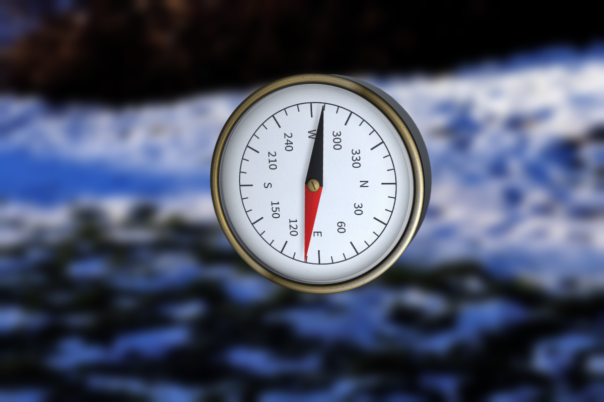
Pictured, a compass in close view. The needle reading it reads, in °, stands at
100 °
